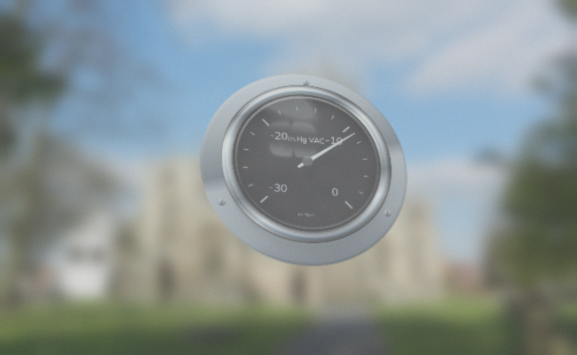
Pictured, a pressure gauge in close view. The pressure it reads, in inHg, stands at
-9 inHg
